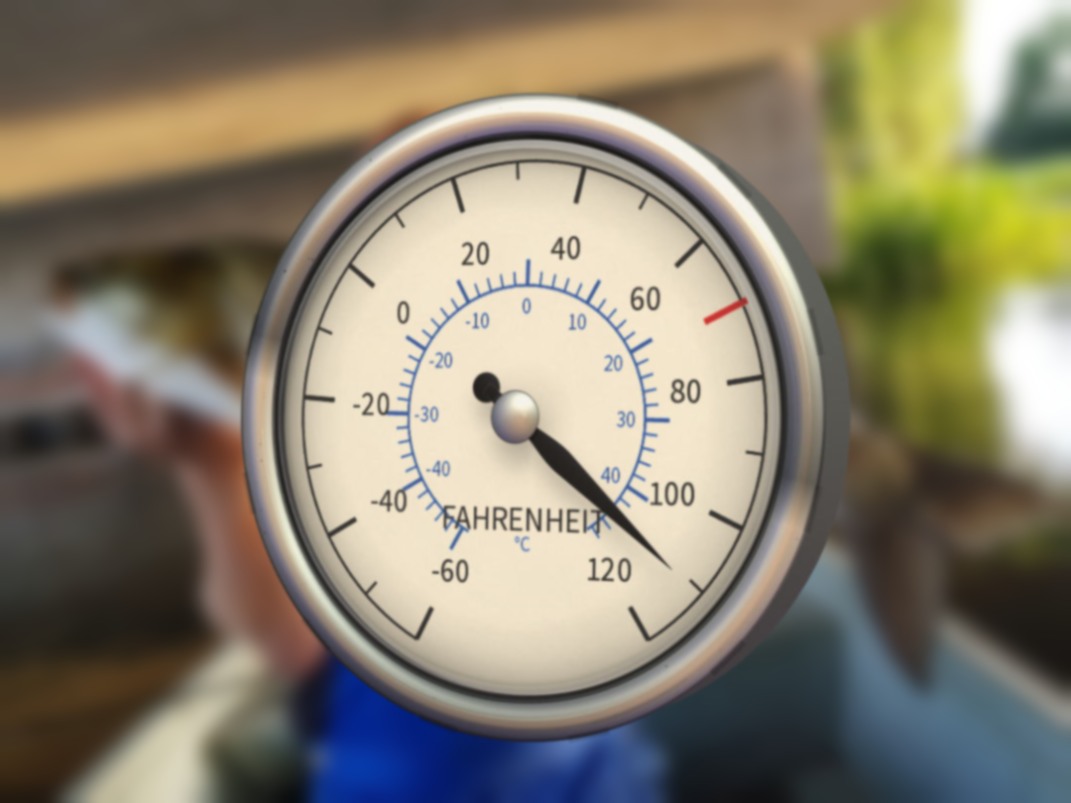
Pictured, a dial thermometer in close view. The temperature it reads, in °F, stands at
110 °F
